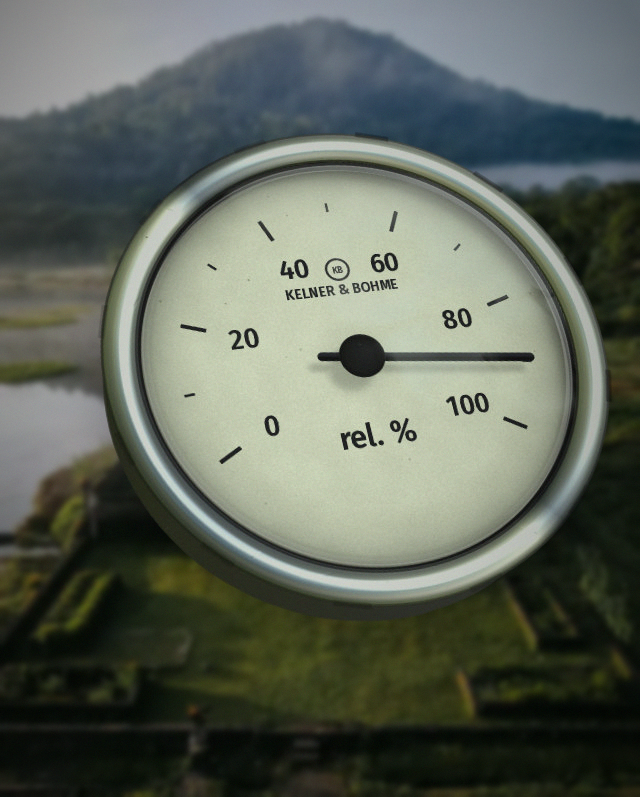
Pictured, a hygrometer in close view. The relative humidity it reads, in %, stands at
90 %
